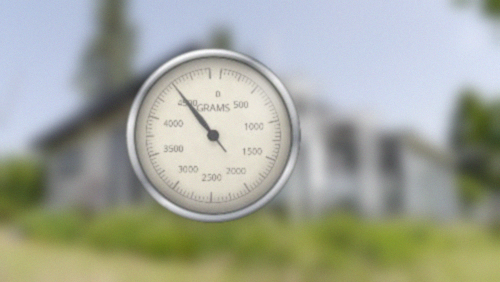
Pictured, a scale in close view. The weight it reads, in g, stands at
4500 g
